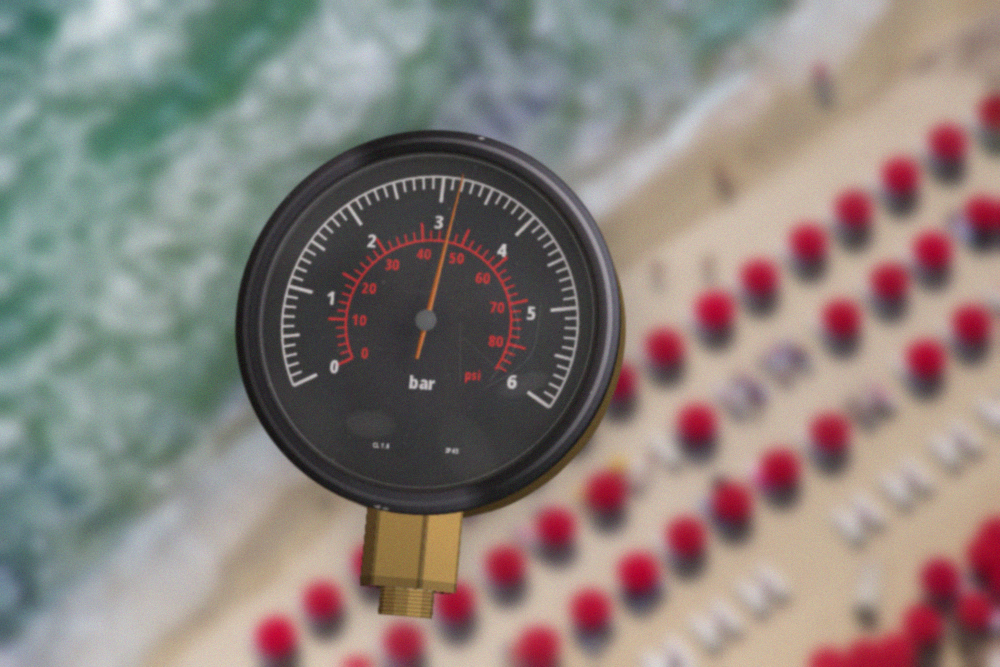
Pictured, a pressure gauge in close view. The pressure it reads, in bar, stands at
3.2 bar
